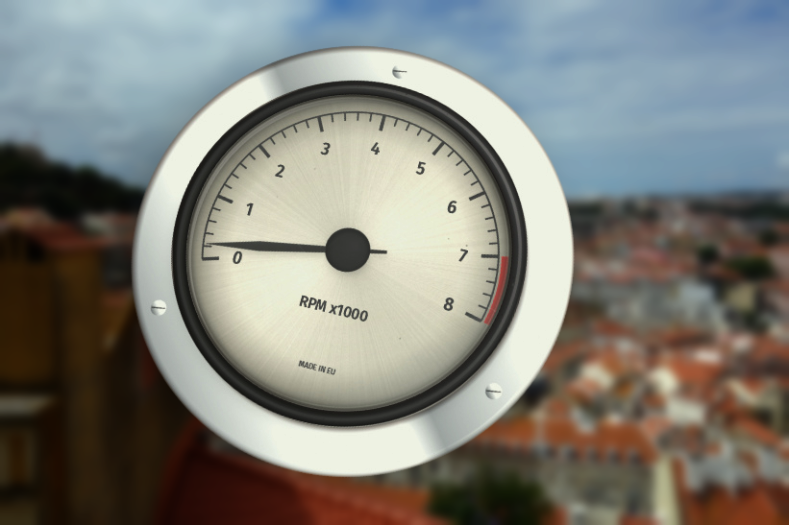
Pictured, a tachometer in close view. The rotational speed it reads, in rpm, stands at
200 rpm
